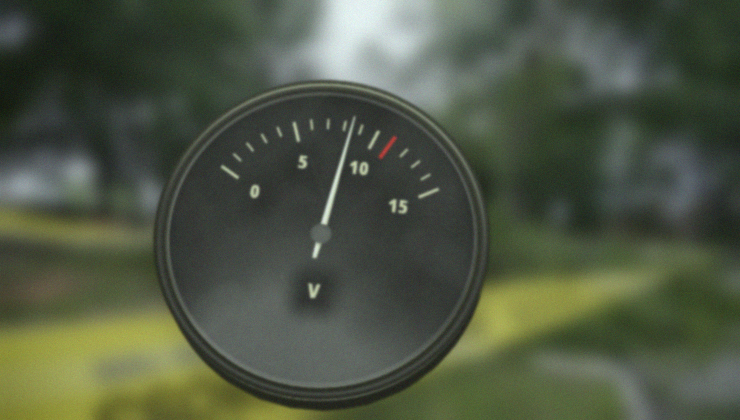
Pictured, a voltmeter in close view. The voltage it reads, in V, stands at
8.5 V
